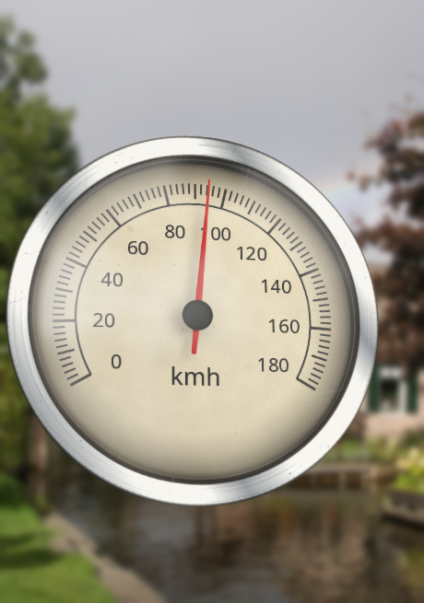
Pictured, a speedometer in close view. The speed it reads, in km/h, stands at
94 km/h
